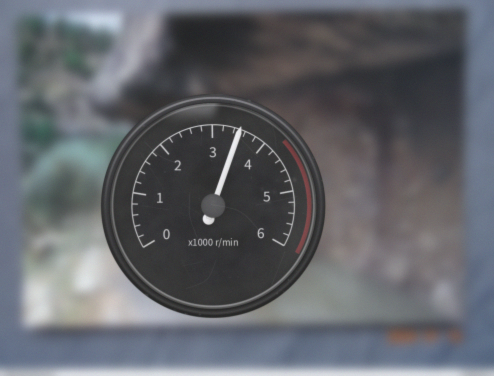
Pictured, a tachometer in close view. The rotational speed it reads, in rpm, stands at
3500 rpm
